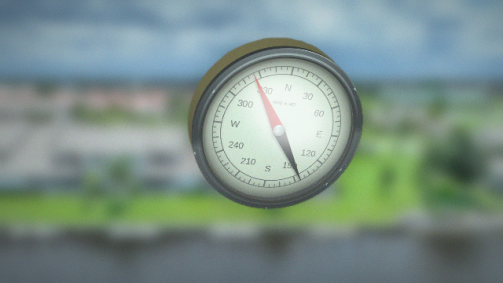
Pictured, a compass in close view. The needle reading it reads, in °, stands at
325 °
